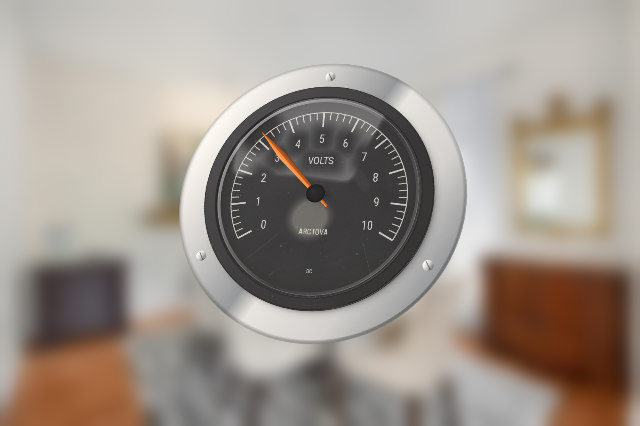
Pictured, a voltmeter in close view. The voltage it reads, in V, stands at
3.2 V
